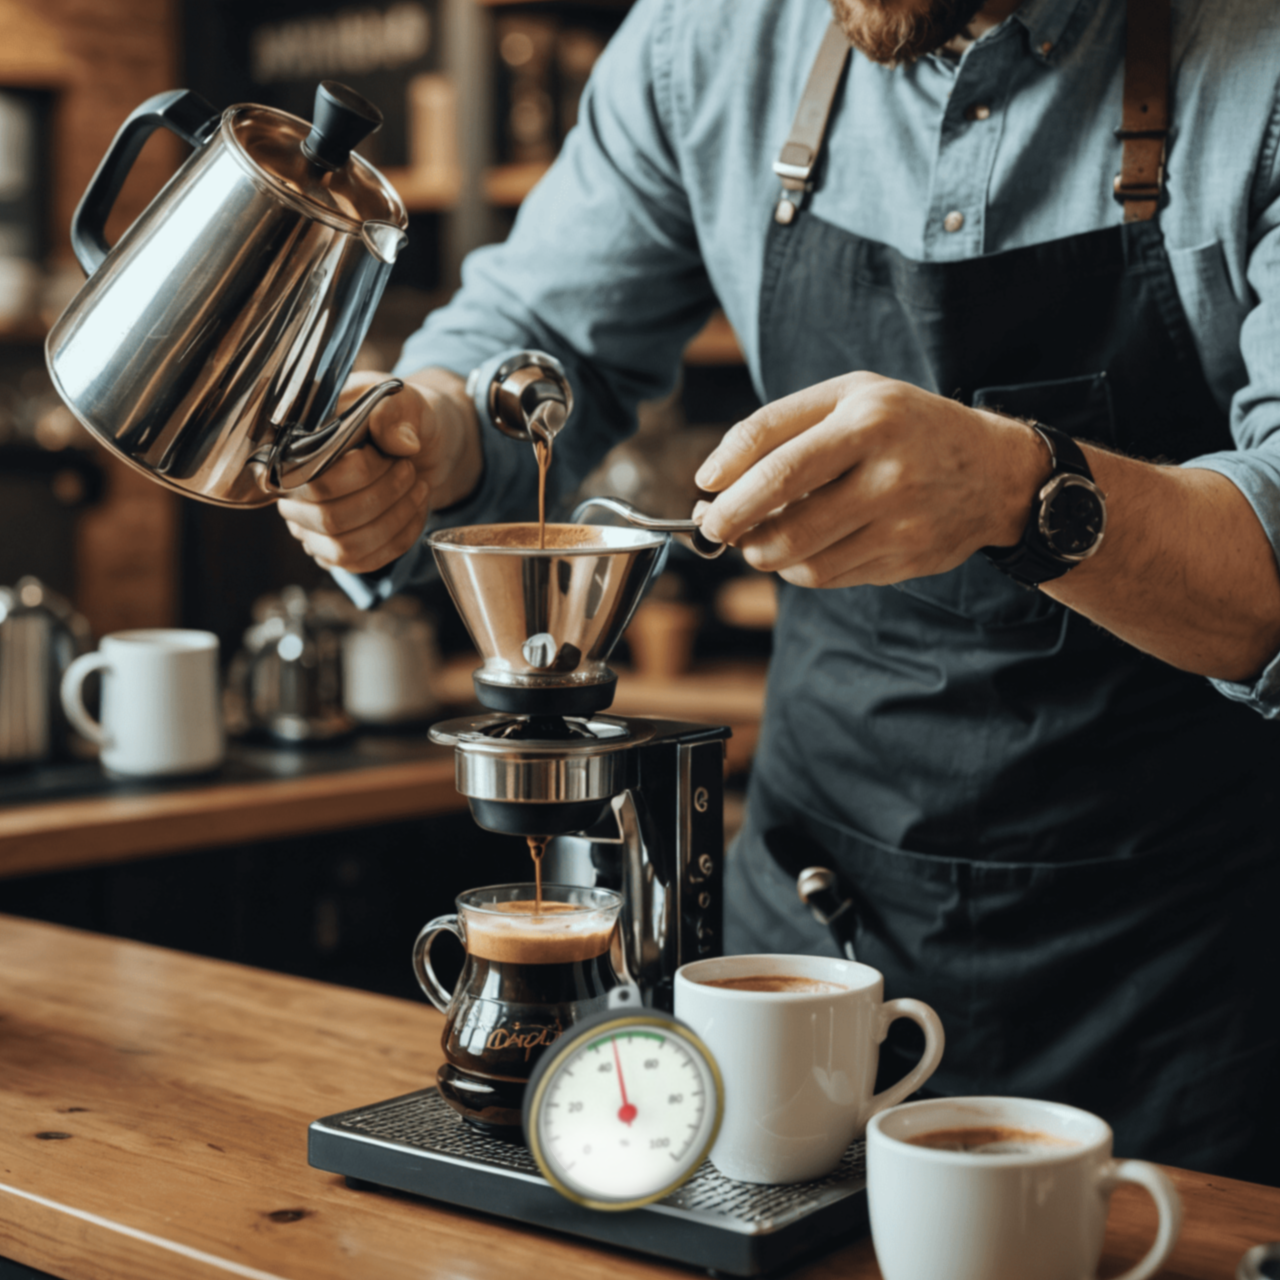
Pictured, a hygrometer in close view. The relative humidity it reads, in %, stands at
45 %
